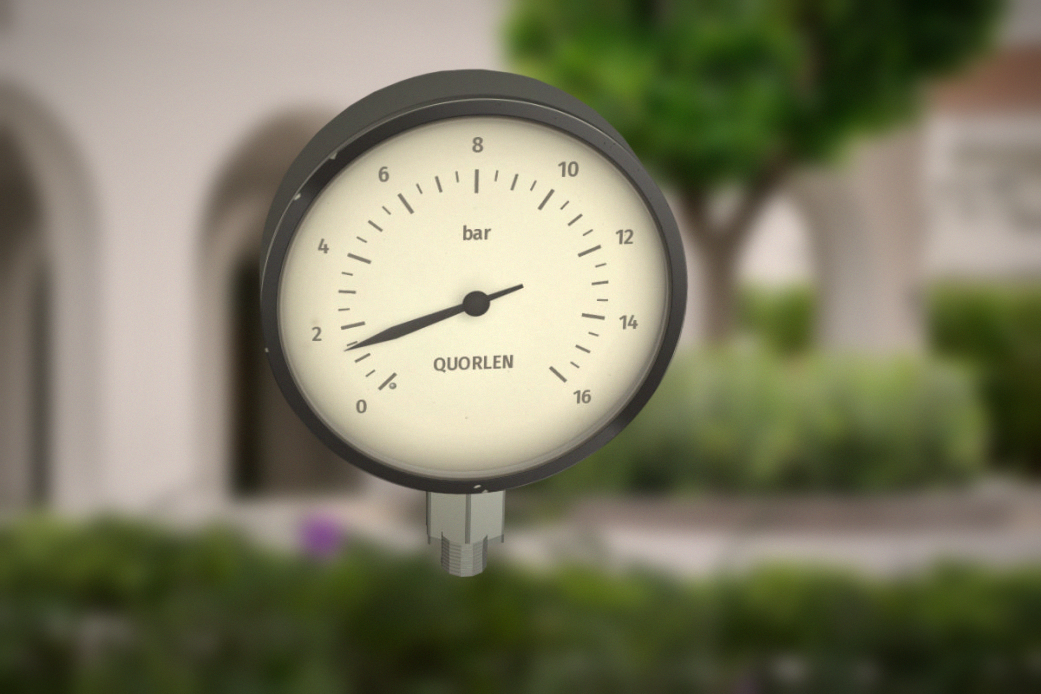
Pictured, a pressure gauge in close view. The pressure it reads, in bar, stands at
1.5 bar
